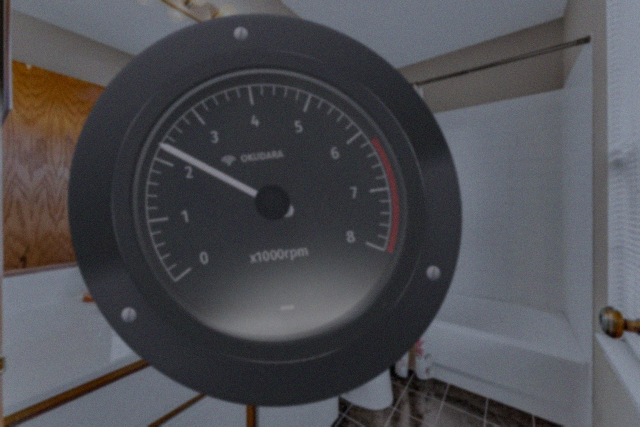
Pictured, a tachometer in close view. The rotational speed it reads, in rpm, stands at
2200 rpm
